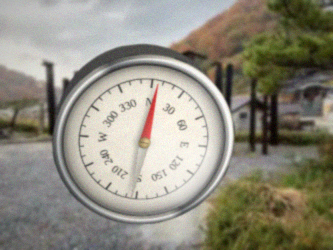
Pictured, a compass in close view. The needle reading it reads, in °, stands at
5 °
